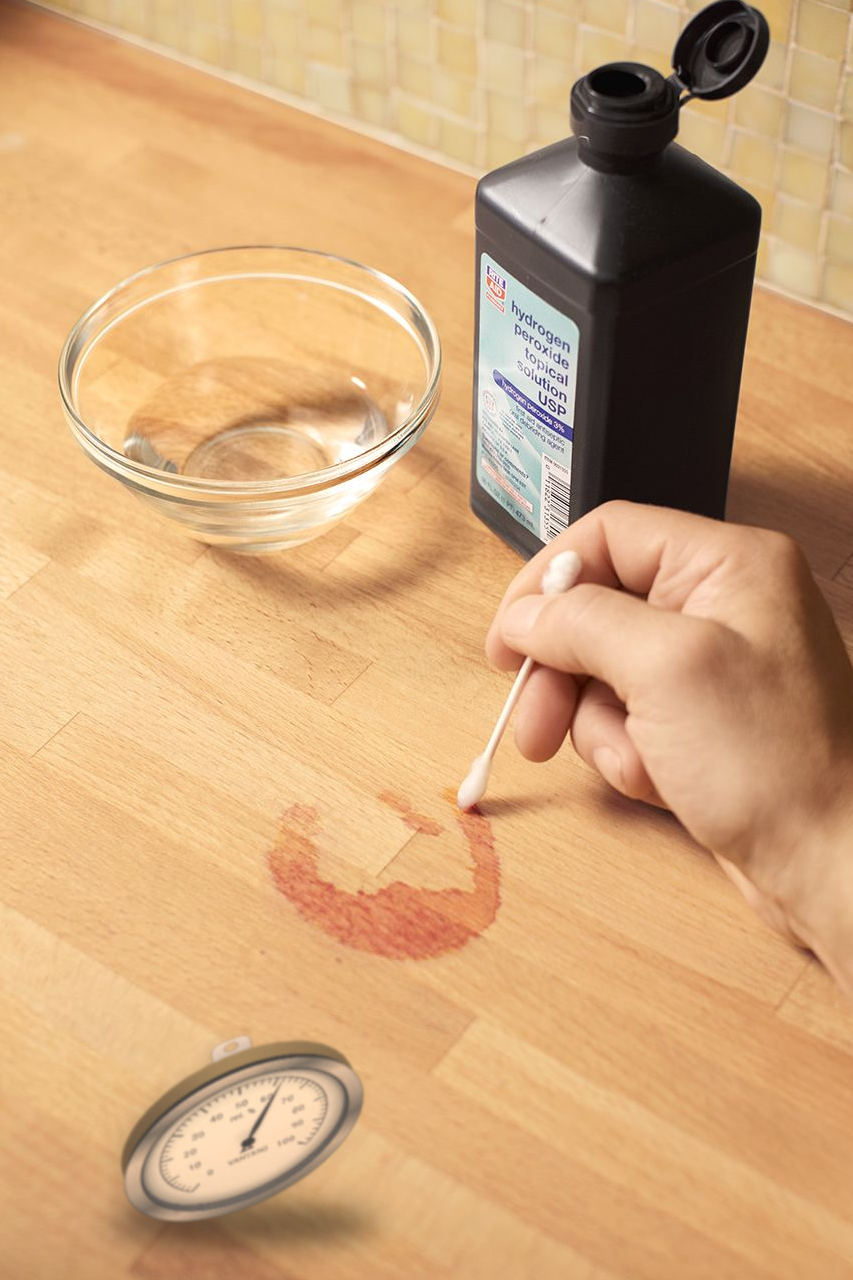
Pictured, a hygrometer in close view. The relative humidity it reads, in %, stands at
60 %
